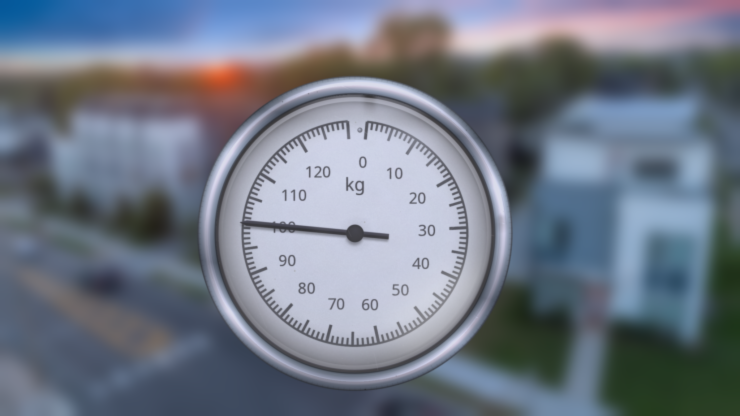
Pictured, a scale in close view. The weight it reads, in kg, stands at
100 kg
